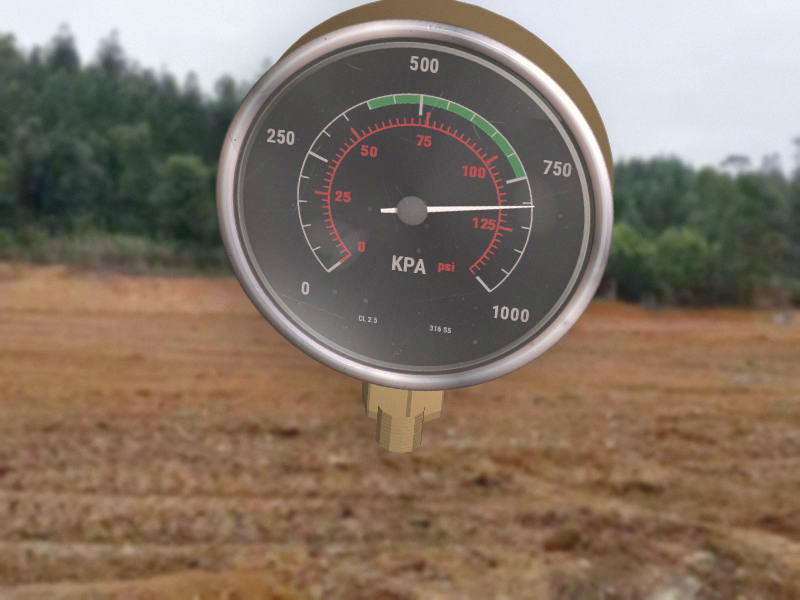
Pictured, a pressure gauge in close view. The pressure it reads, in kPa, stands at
800 kPa
